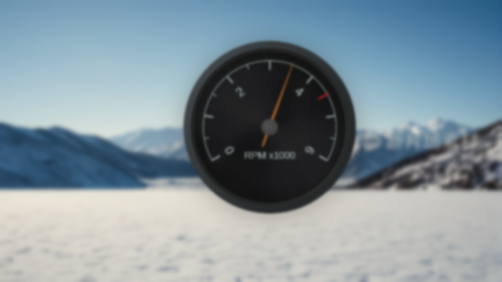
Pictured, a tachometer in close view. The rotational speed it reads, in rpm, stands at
3500 rpm
